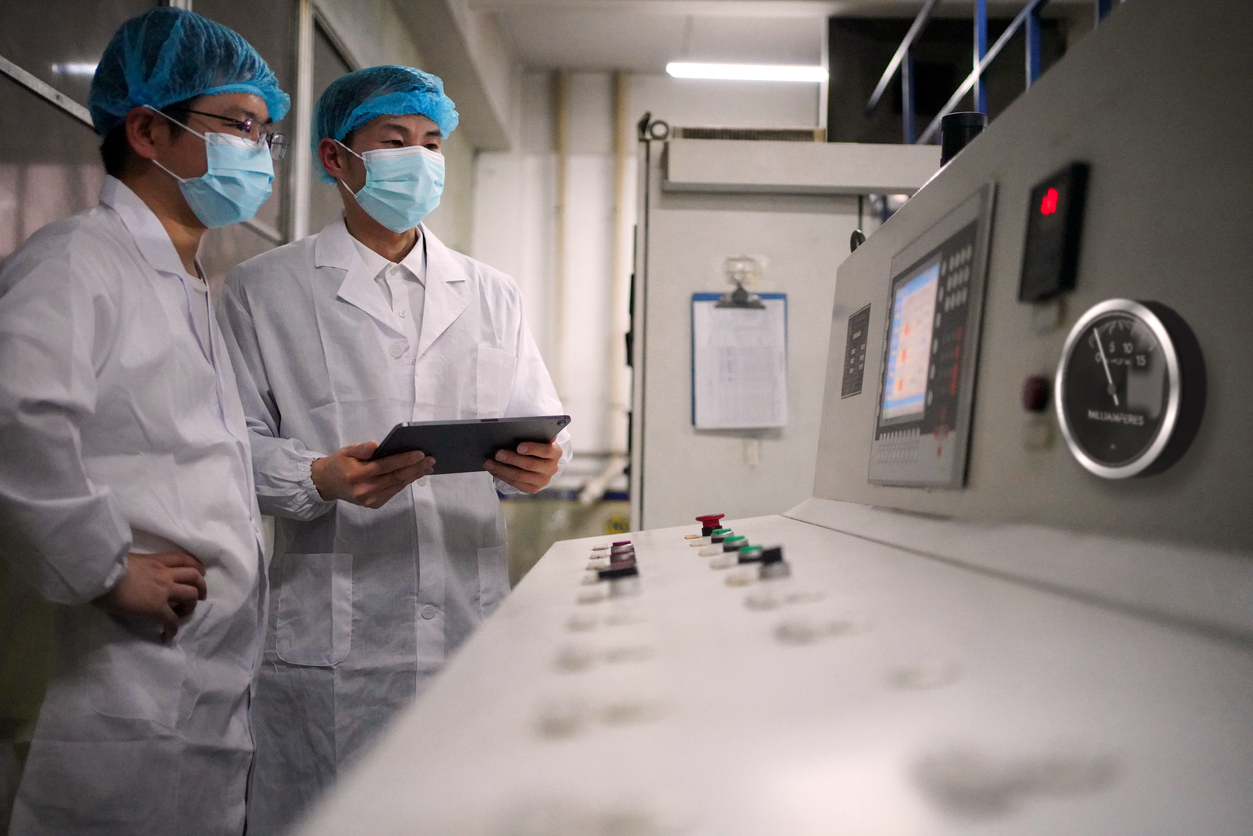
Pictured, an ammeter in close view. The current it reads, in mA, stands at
2.5 mA
